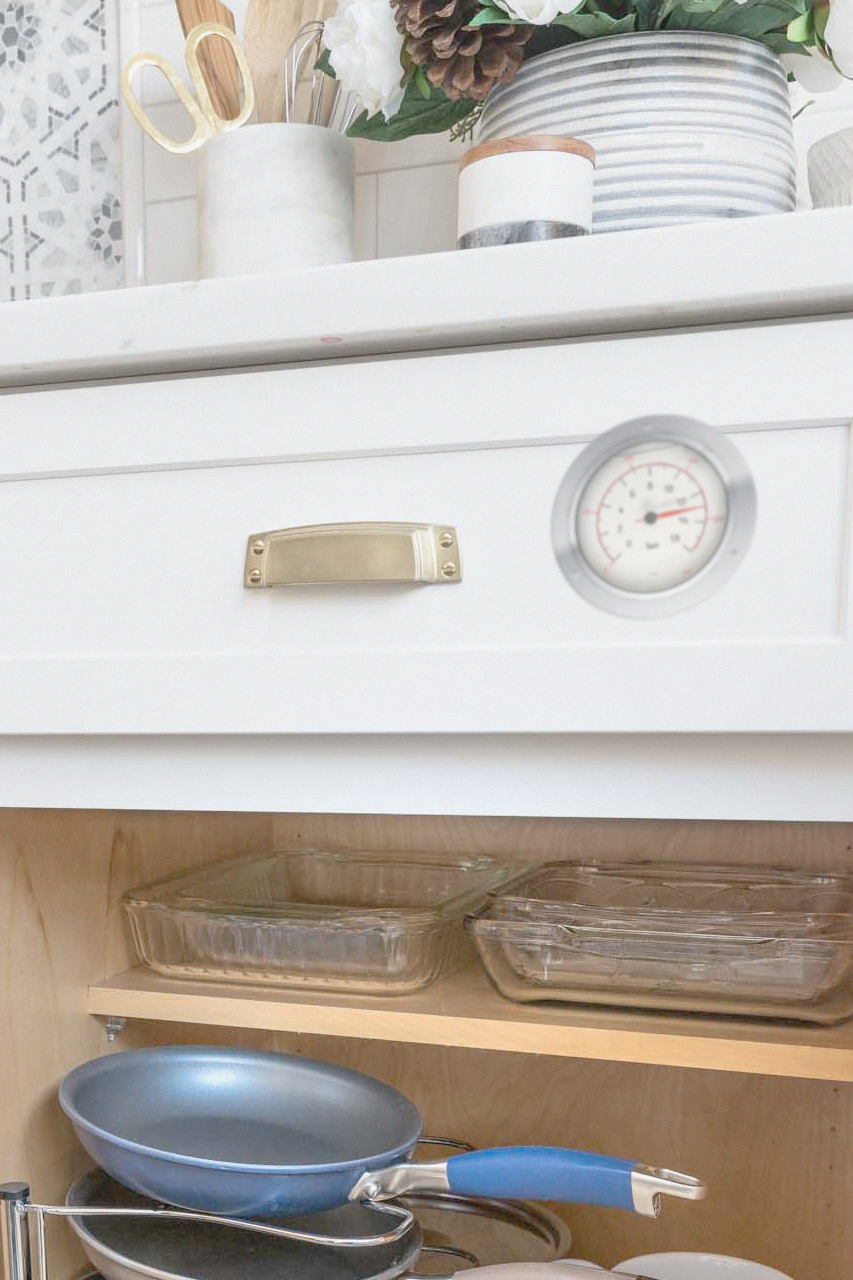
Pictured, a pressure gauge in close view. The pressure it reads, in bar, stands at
13 bar
